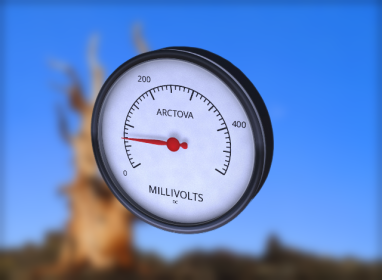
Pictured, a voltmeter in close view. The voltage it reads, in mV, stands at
70 mV
